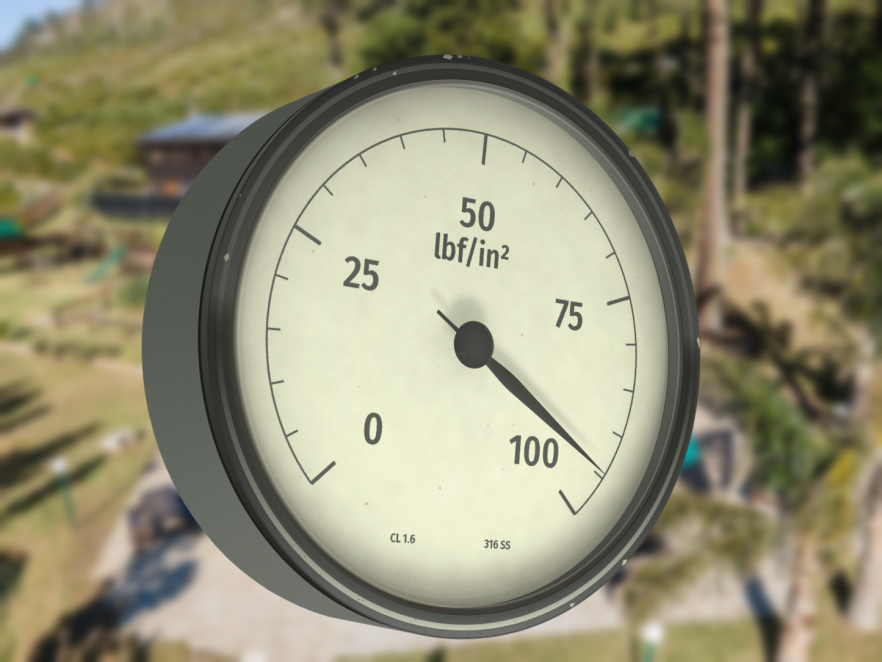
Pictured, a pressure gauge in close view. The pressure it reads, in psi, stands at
95 psi
